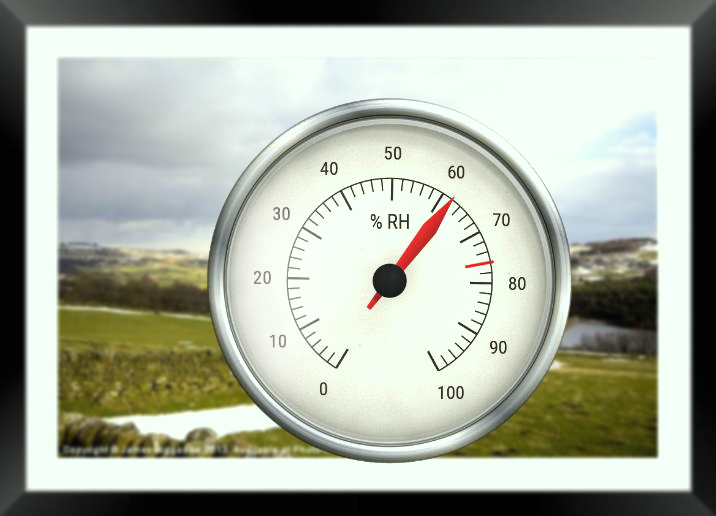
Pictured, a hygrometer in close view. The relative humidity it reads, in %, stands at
62 %
